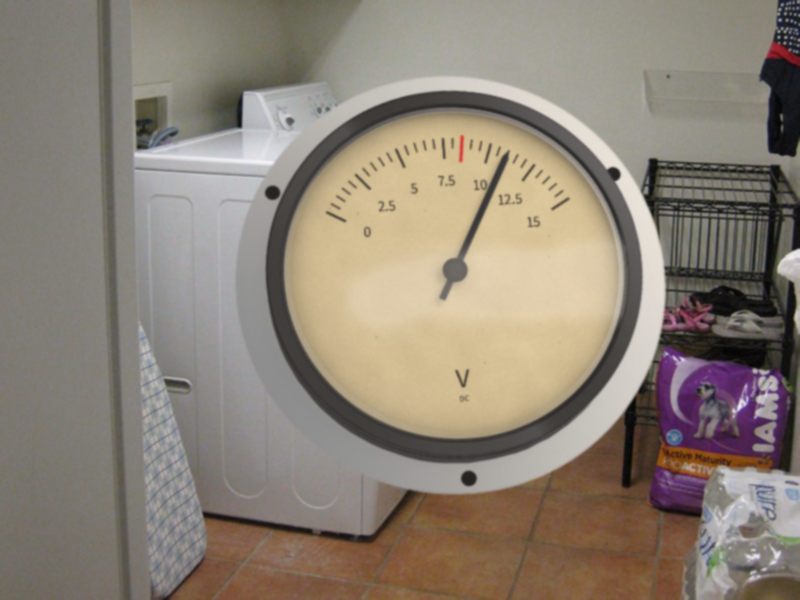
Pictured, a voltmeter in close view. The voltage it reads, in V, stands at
11 V
